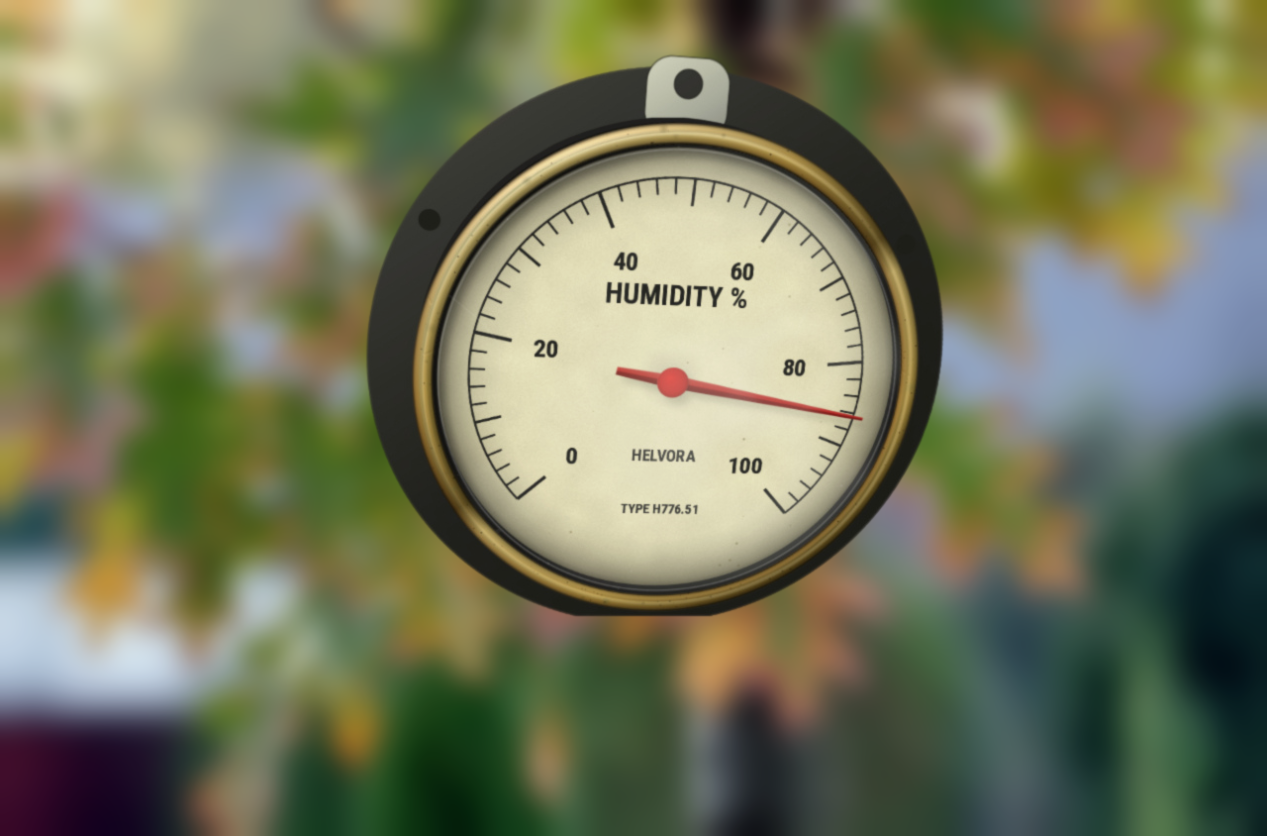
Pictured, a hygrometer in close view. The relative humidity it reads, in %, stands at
86 %
